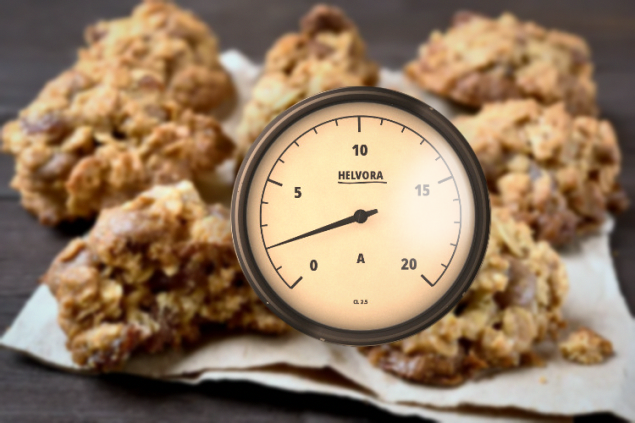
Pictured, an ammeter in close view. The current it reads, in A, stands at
2 A
